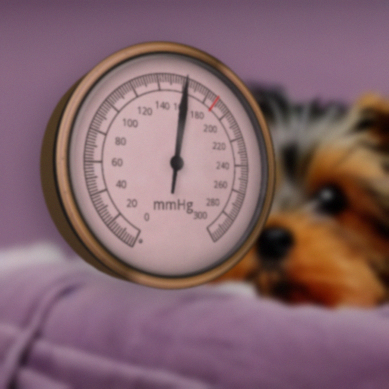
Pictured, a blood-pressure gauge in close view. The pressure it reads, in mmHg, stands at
160 mmHg
